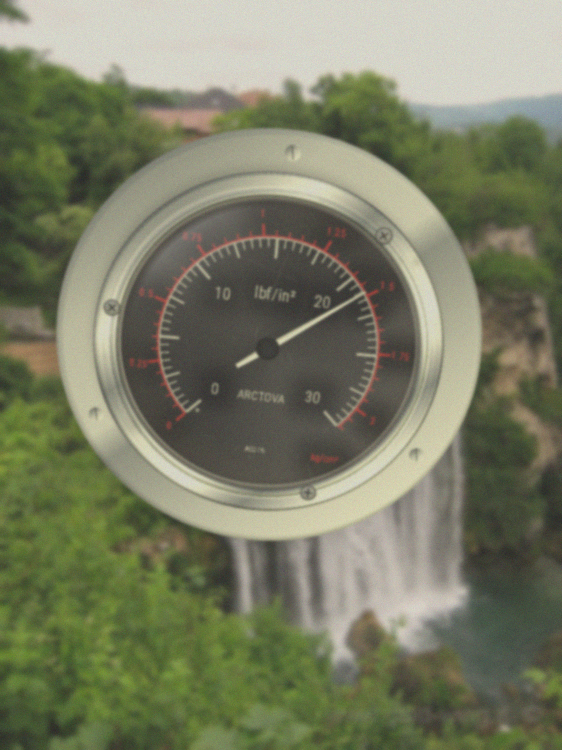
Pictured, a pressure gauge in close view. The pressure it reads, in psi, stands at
21 psi
